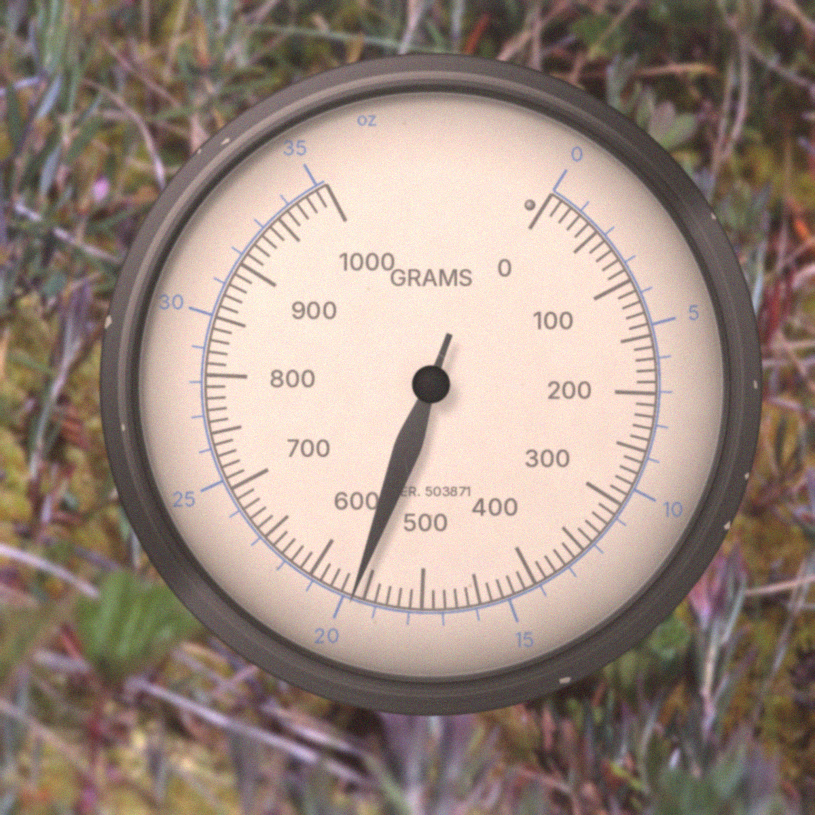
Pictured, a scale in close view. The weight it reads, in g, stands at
560 g
